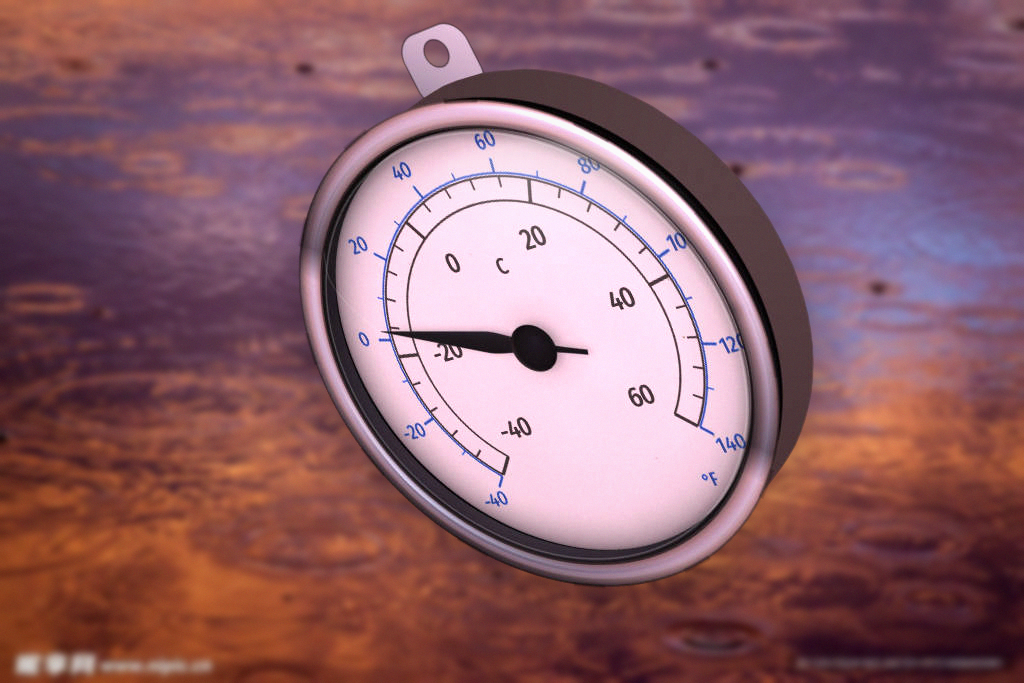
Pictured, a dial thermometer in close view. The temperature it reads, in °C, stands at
-16 °C
